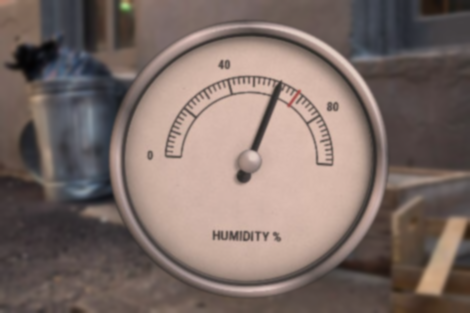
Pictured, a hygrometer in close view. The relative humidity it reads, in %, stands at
60 %
